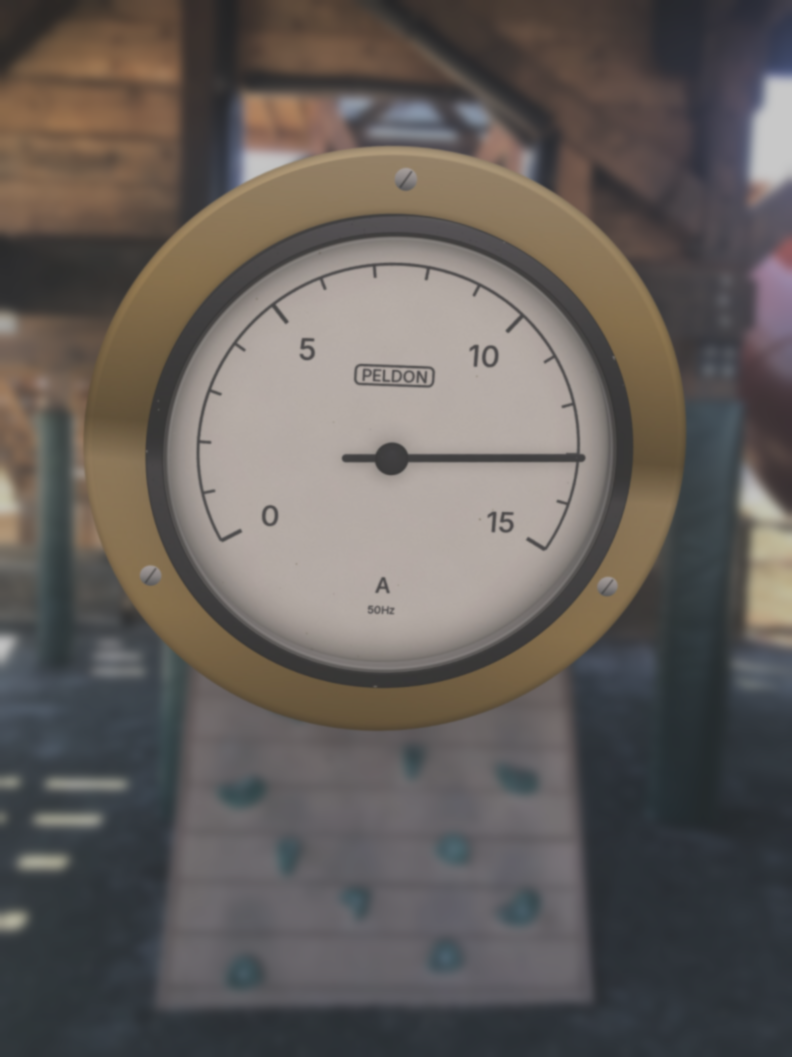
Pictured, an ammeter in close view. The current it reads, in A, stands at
13 A
